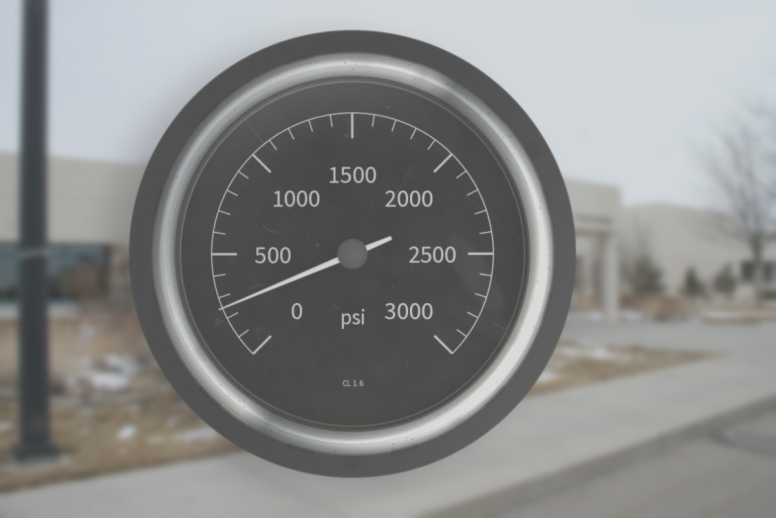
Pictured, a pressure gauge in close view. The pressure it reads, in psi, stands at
250 psi
